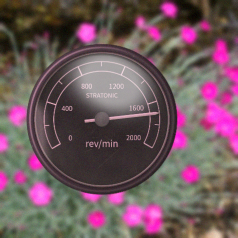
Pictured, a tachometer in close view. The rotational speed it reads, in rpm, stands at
1700 rpm
